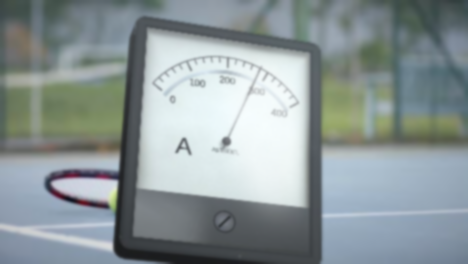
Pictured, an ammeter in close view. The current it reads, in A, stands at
280 A
